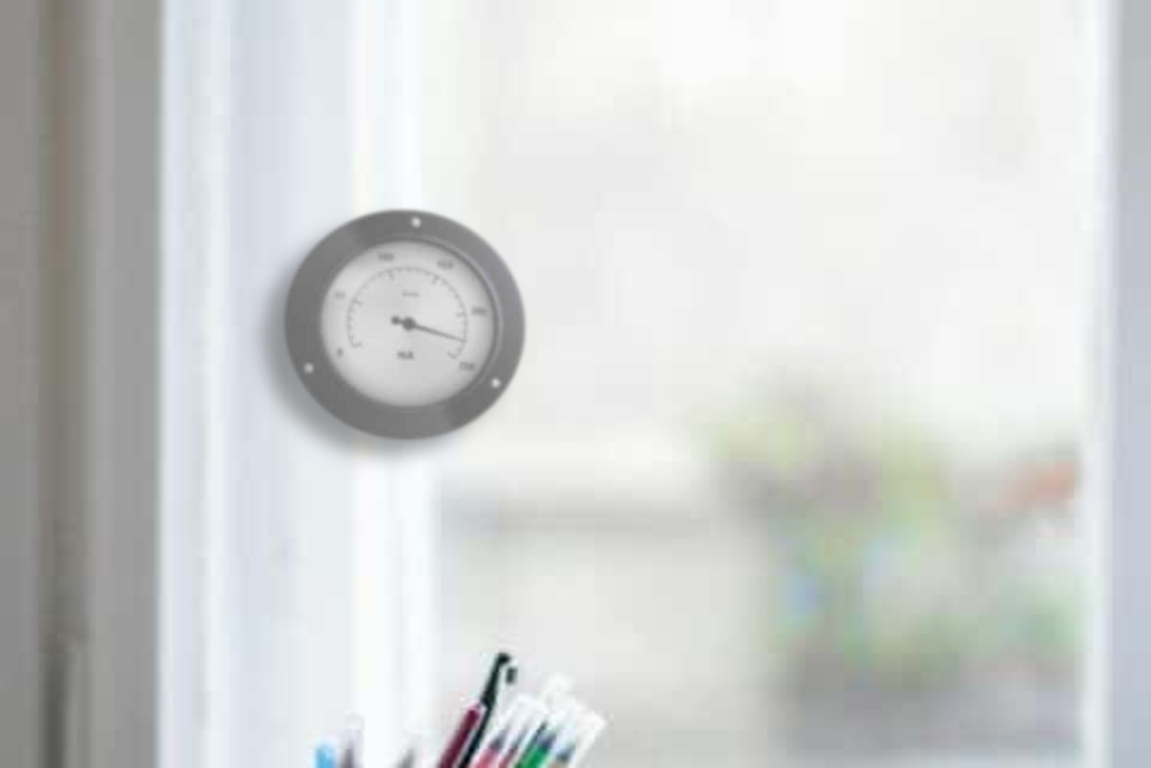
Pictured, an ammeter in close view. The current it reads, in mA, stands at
230 mA
